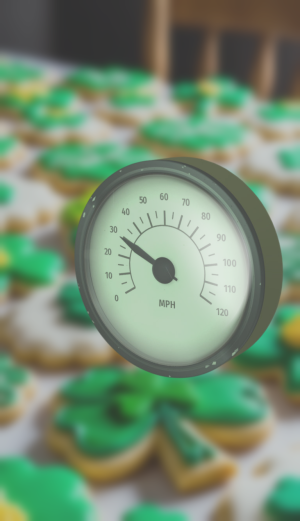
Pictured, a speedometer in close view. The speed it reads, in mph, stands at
30 mph
